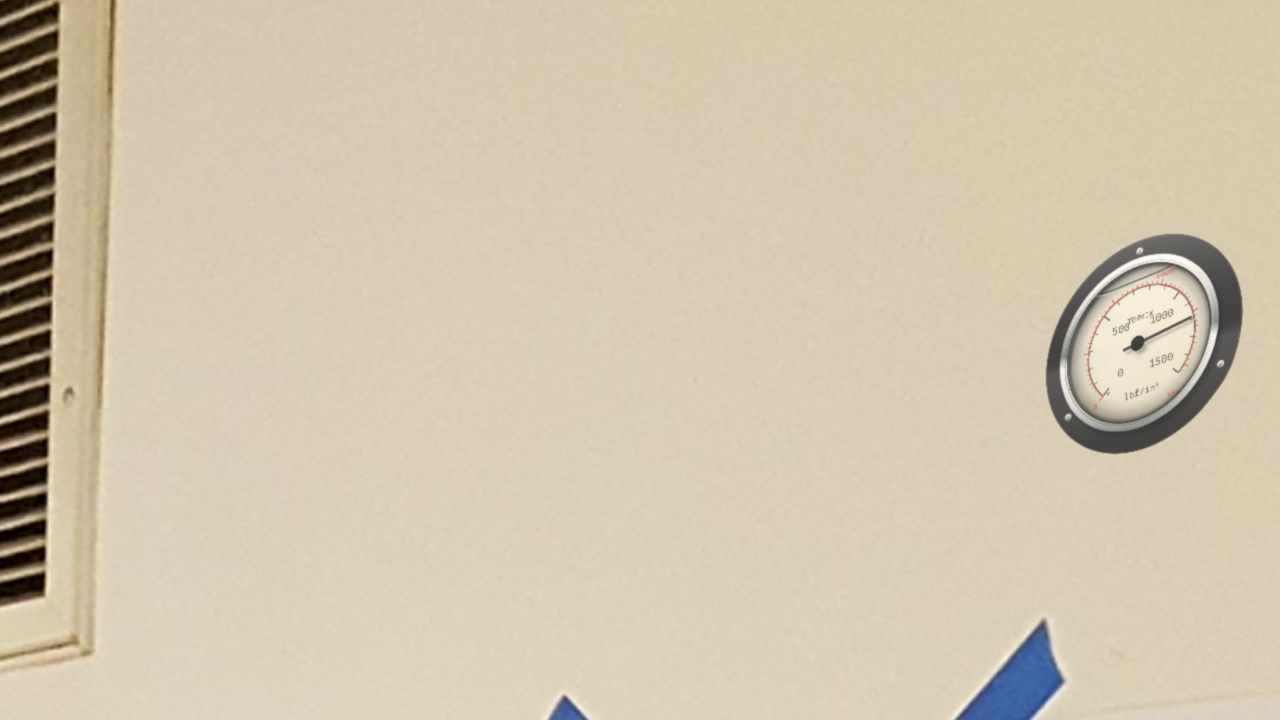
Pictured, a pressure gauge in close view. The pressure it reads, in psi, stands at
1200 psi
